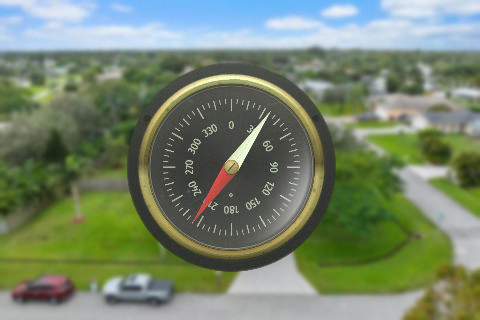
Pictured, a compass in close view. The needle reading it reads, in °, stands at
215 °
